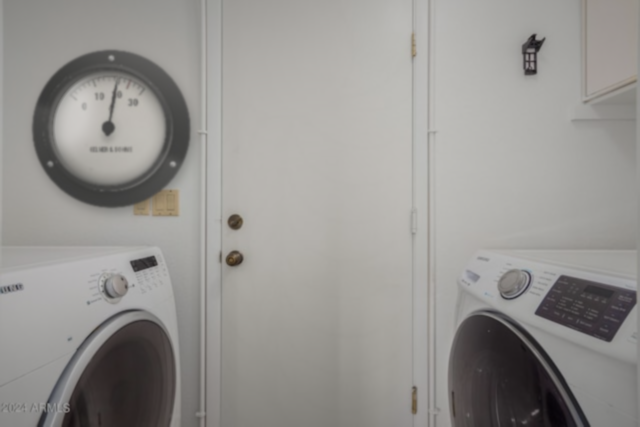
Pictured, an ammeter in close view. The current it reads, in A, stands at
20 A
